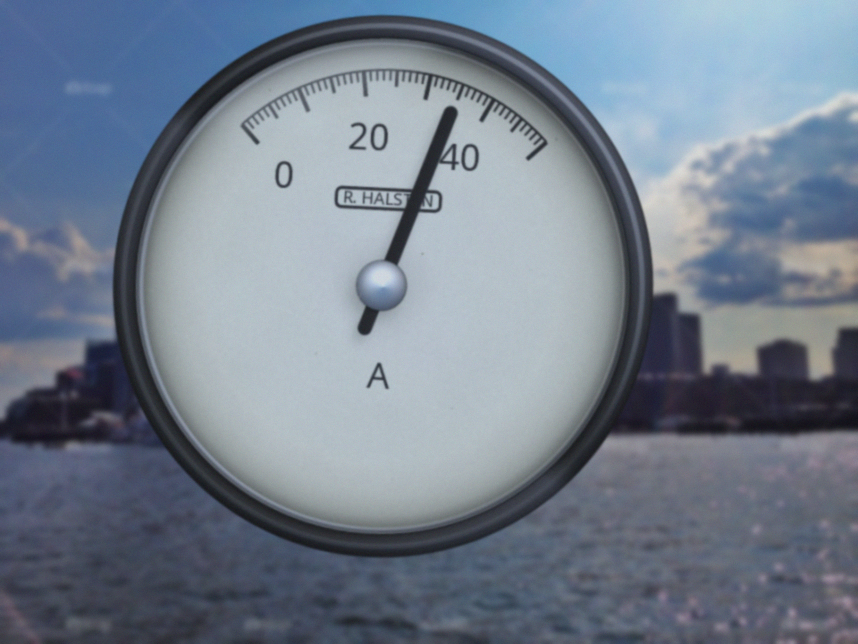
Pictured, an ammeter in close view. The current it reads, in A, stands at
35 A
